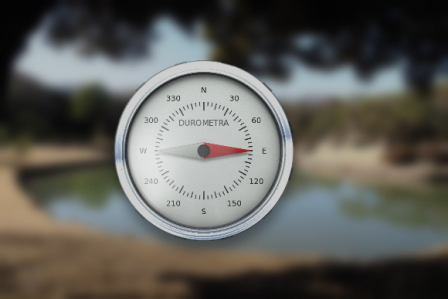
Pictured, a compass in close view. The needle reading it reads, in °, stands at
90 °
